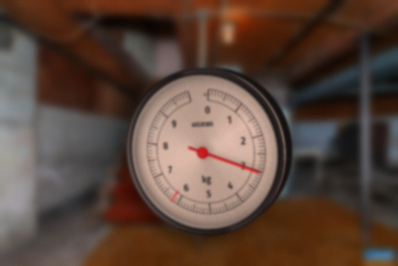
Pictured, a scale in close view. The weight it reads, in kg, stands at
3 kg
